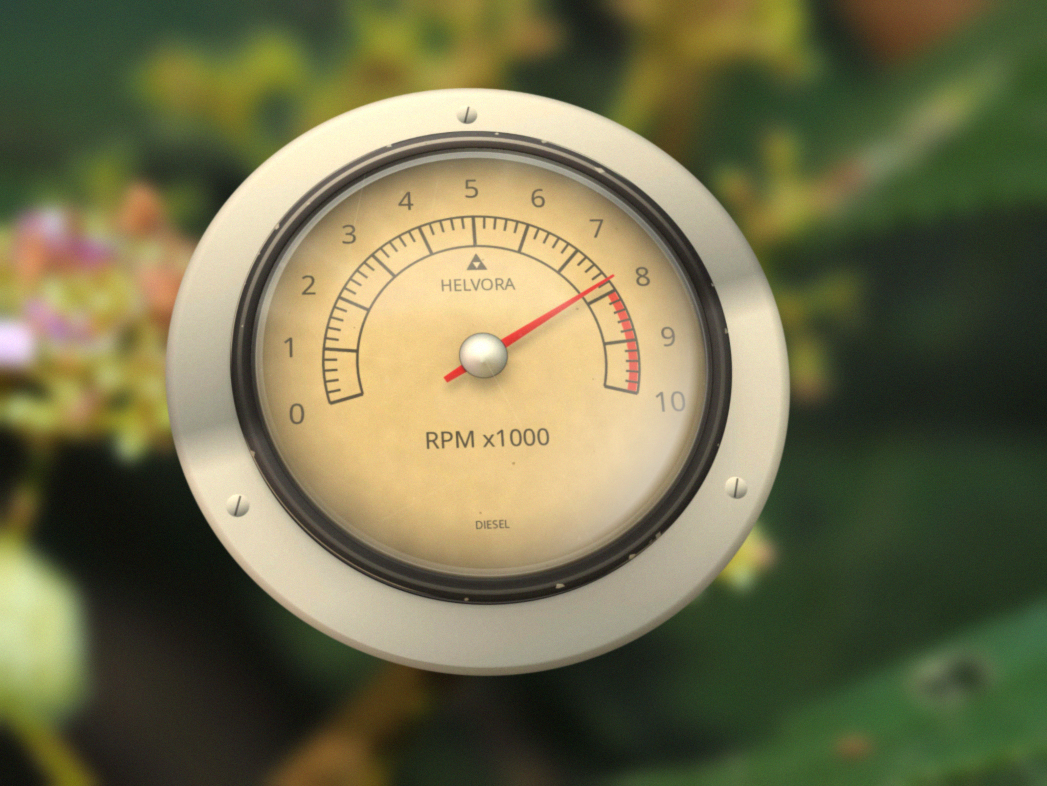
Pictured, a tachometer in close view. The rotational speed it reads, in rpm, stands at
7800 rpm
